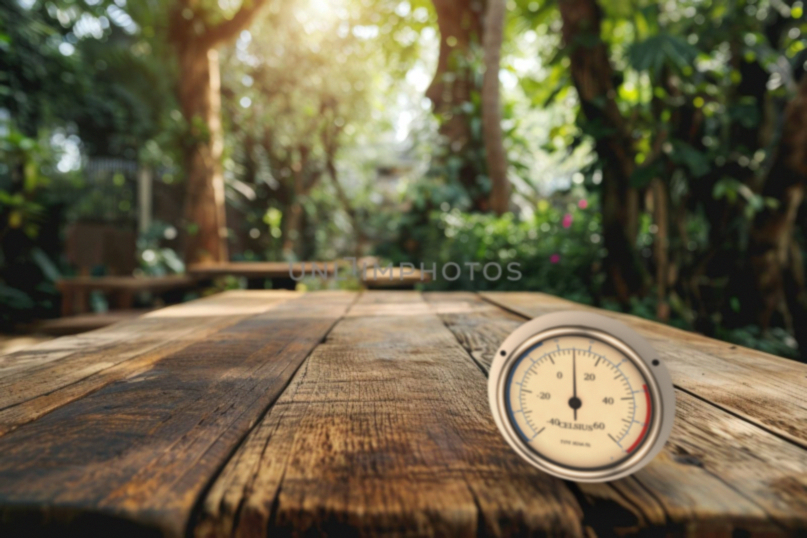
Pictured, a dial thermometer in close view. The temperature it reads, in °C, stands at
10 °C
